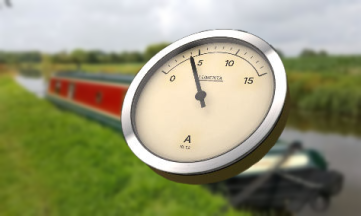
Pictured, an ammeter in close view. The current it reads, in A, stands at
4 A
